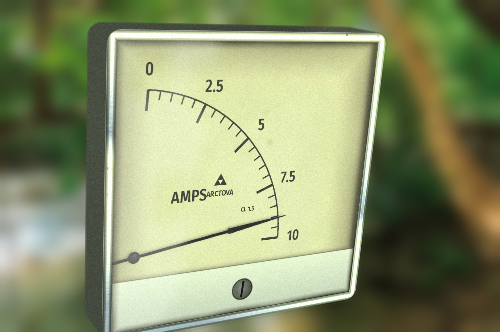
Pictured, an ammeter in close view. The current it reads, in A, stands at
9 A
